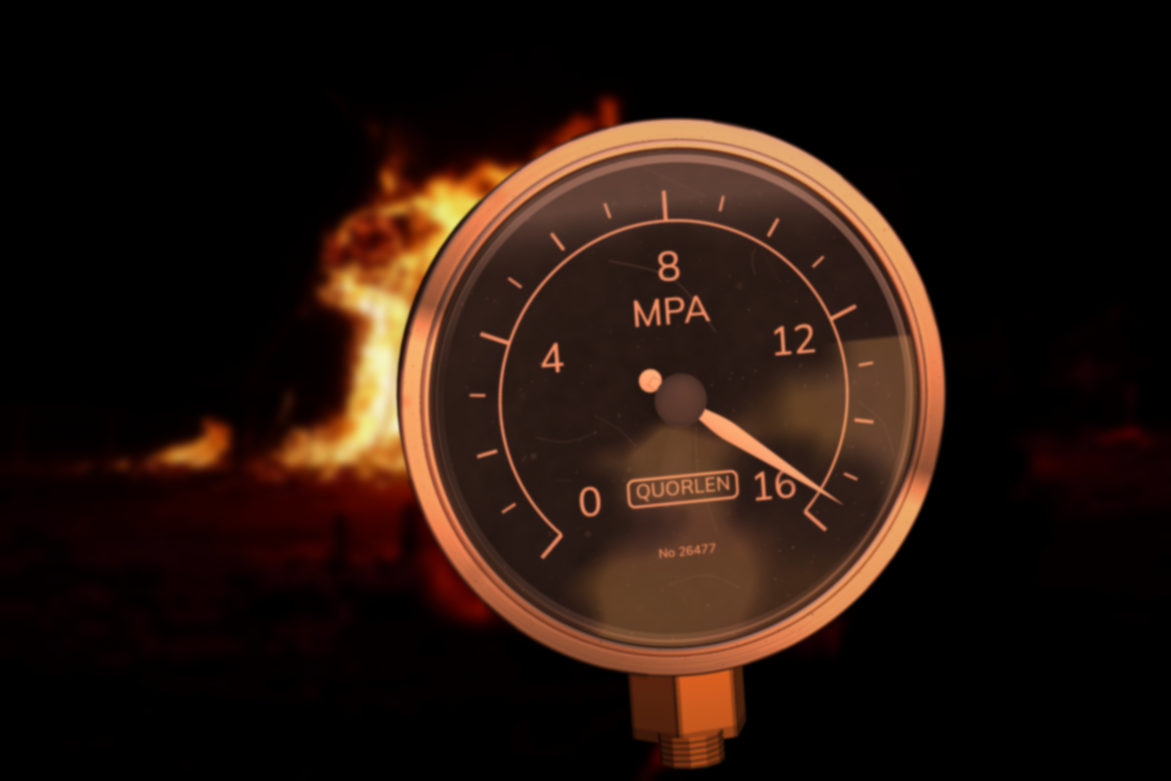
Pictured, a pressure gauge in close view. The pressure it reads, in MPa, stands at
15.5 MPa
